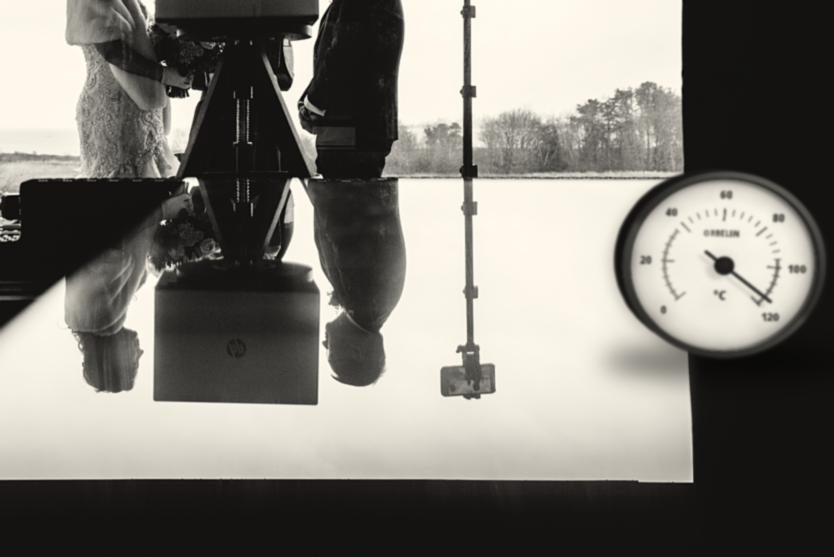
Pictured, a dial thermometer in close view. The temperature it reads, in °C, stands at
116 °C
